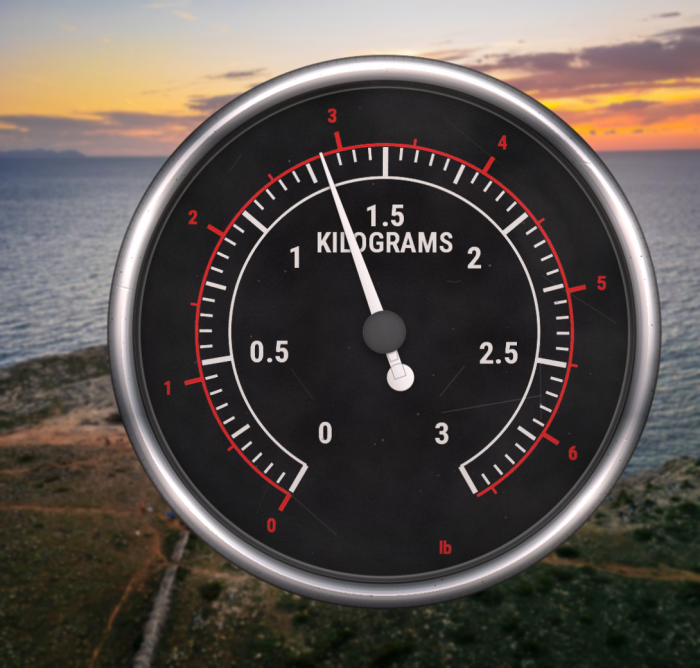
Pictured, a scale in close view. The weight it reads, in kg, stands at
1.3 kg
